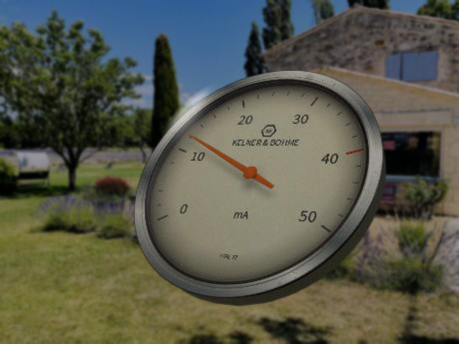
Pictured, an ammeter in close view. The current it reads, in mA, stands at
12 mA
